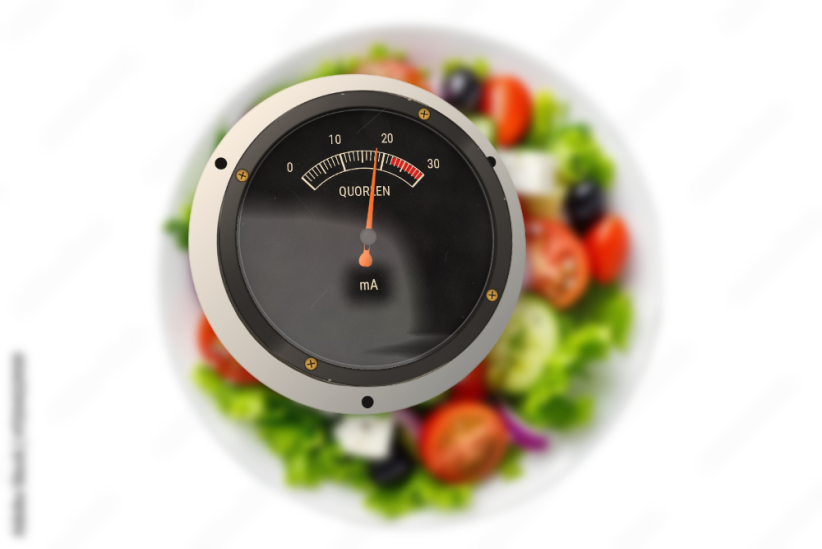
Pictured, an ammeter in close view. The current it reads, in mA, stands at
18 mA
